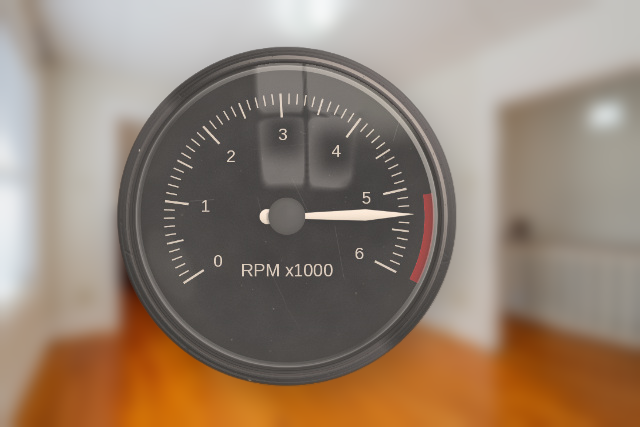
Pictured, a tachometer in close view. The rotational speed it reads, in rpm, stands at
5300 rpm
